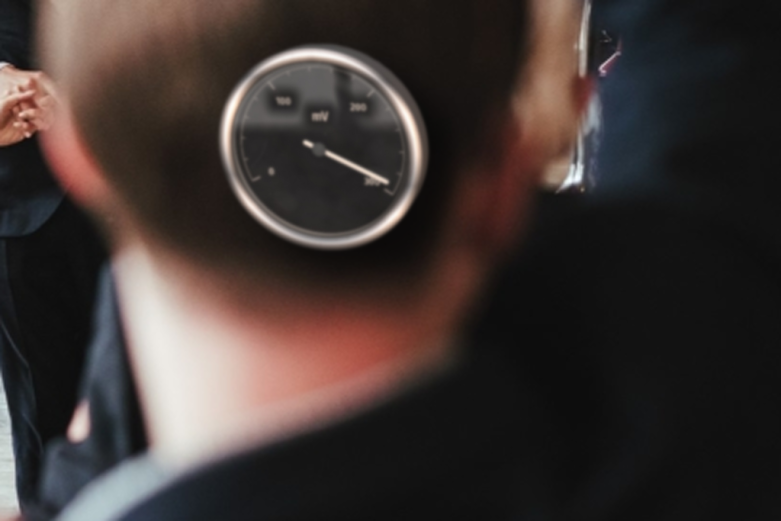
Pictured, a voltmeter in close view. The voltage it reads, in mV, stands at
290 mV
